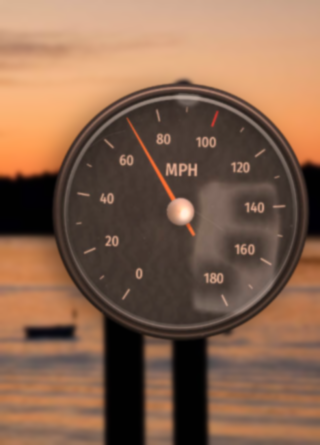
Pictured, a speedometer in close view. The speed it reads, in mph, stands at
70 mph
